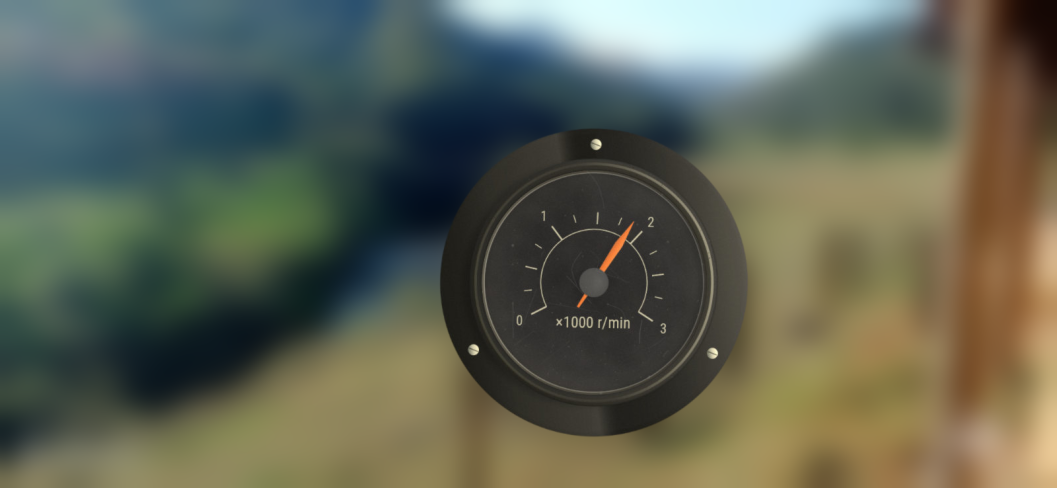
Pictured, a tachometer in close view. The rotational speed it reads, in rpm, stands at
1875 rpm
